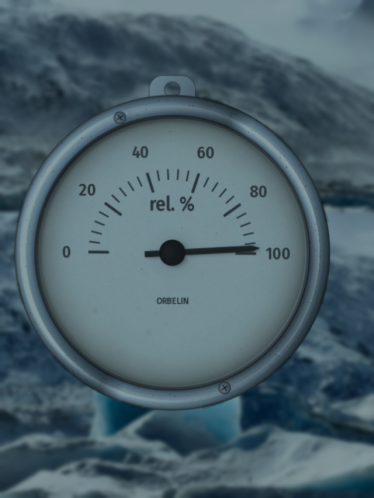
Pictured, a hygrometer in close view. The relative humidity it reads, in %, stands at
98 %
